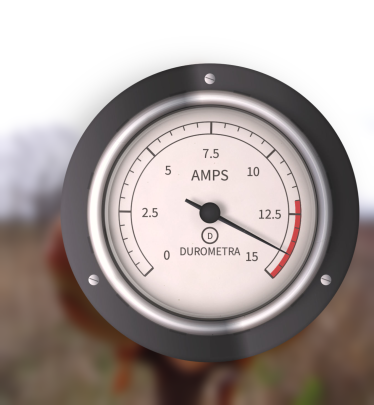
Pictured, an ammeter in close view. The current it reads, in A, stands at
14 A
